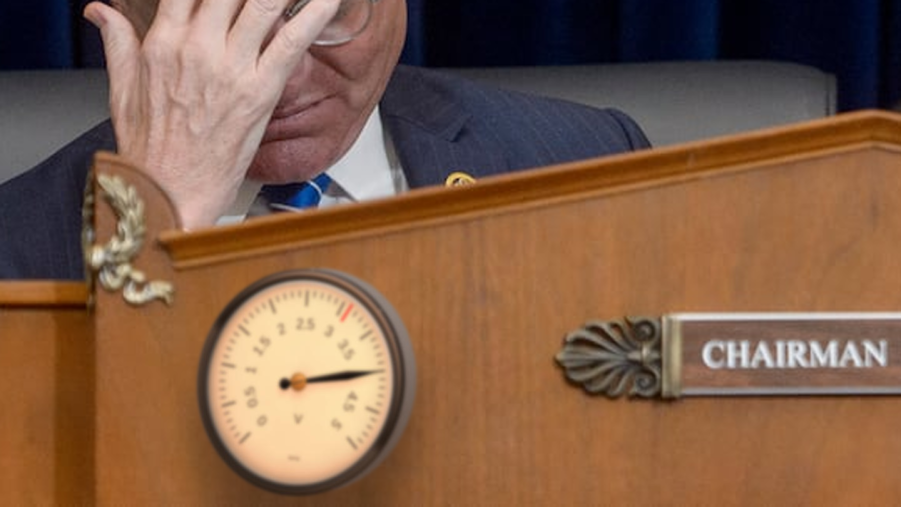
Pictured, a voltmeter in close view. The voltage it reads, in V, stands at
4 V
